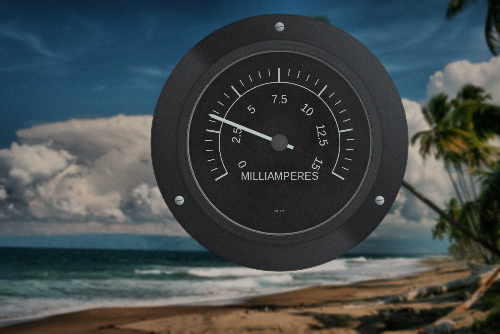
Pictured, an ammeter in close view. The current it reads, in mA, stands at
3.25 mA
